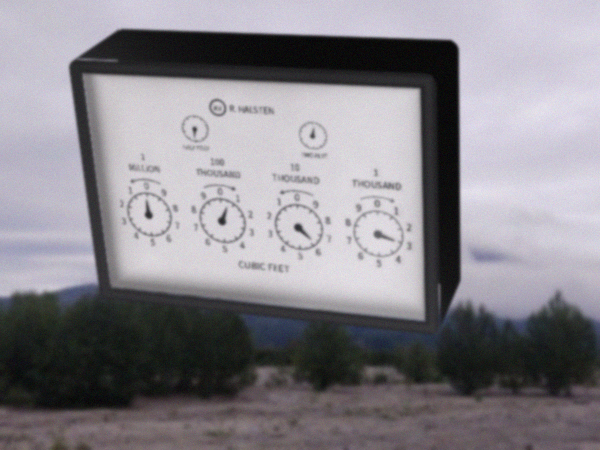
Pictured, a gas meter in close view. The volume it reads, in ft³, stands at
6300 ft³
